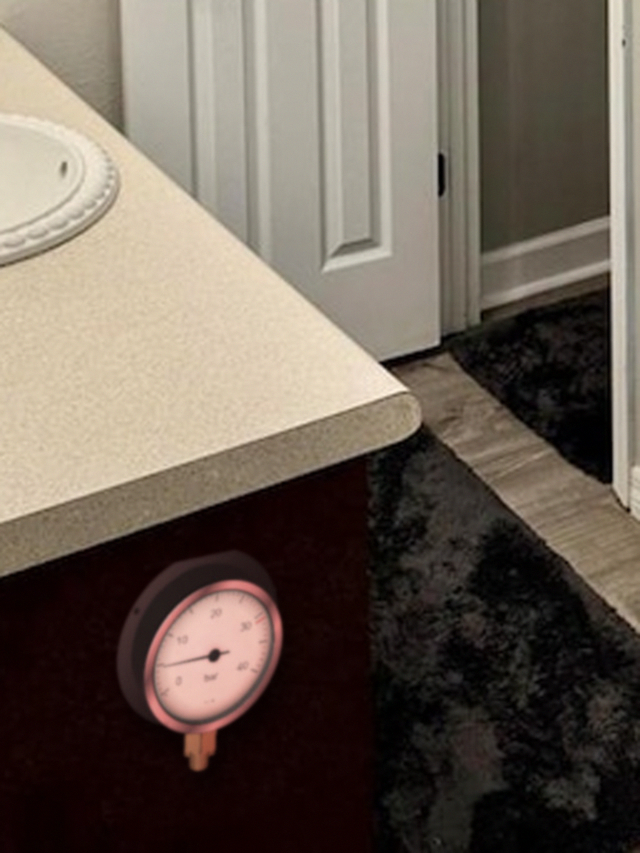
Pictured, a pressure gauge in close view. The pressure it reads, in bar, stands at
5 bar
